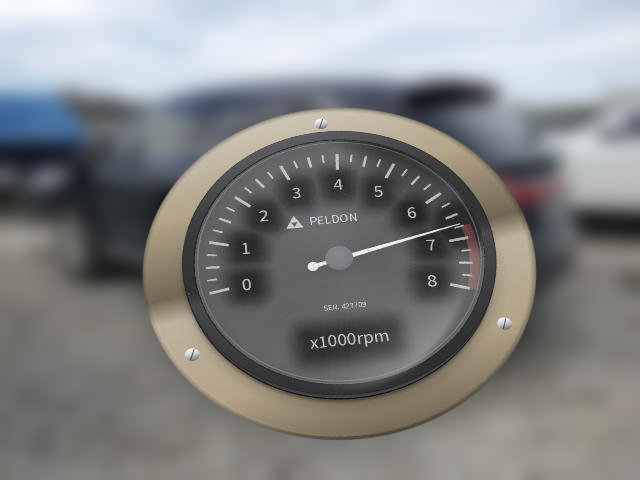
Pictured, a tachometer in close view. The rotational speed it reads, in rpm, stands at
6750 rpm
